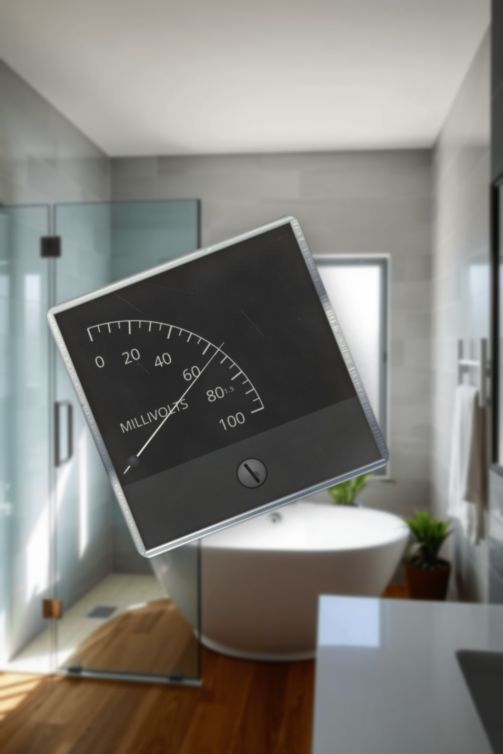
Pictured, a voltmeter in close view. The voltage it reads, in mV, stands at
65 mV
